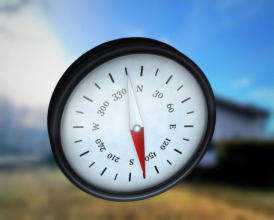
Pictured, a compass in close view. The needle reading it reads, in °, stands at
165 °
